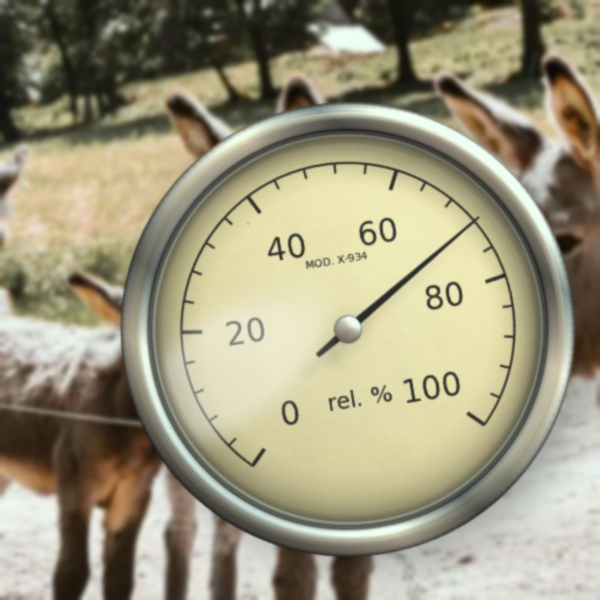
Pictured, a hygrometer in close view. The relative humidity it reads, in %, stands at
72 %
